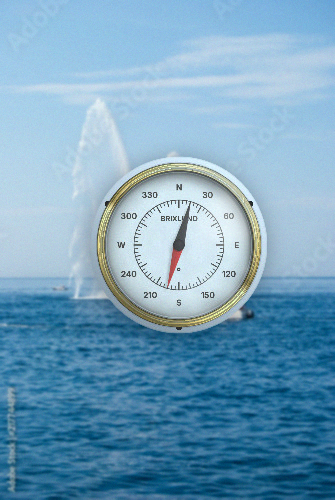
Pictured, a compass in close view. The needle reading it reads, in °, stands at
195 °
